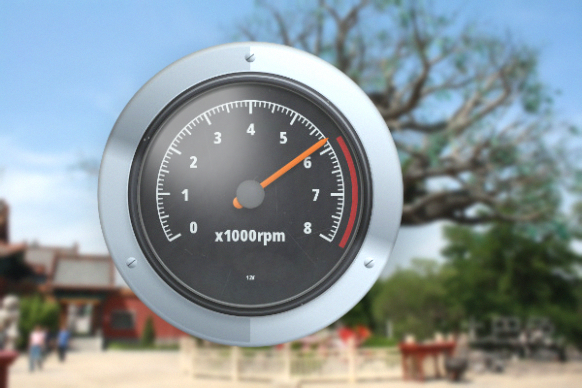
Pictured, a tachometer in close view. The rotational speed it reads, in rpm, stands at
5800 rpm
